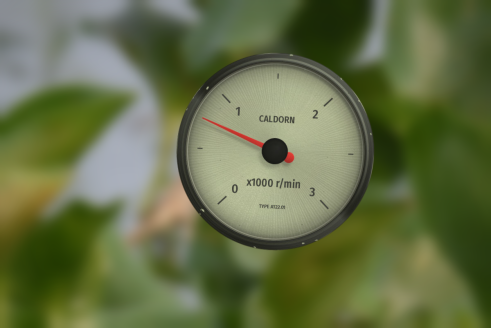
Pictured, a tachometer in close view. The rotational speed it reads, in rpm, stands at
750 rpm
